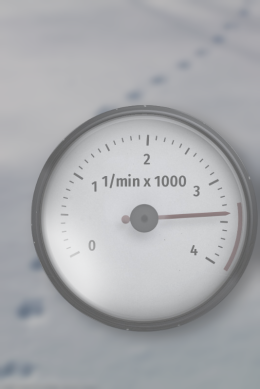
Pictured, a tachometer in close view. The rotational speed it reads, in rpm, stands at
3400 rpm
